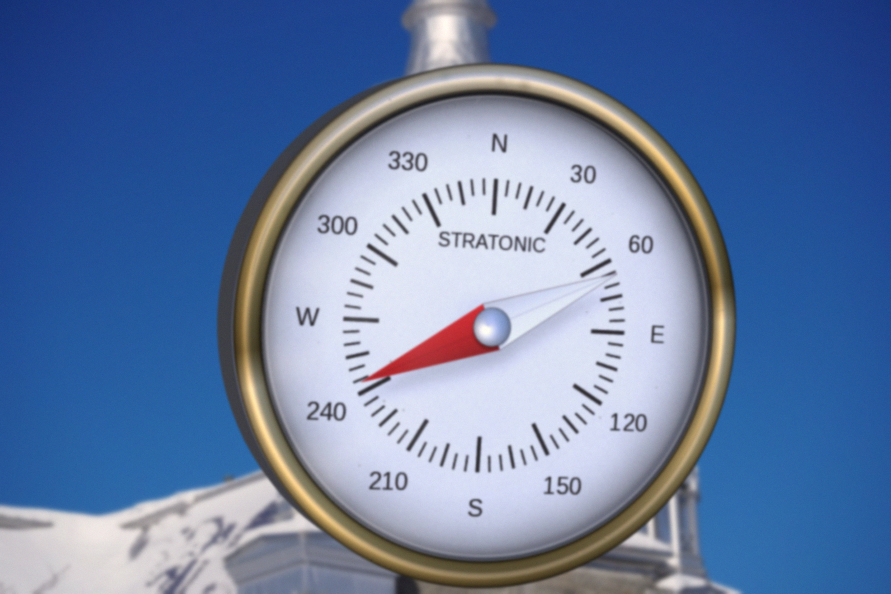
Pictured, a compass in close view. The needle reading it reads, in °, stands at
245 °
